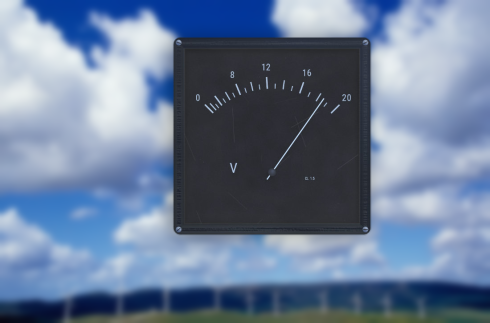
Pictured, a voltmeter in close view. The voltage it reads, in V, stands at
18.5 V
